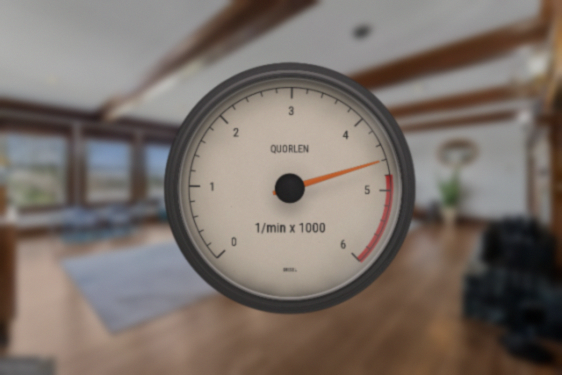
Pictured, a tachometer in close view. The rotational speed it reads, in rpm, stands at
4600 rpm
